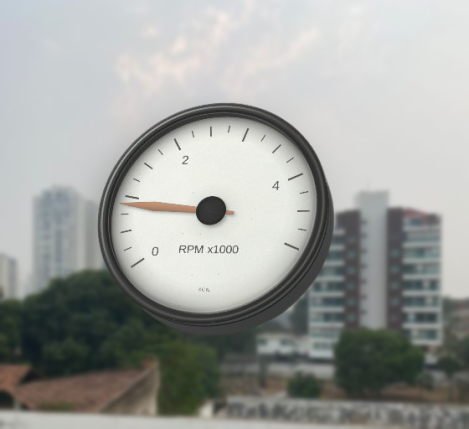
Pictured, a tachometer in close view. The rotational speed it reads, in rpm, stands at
875 rpm
